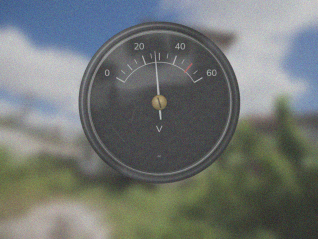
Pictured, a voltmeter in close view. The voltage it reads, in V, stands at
27.5 V
